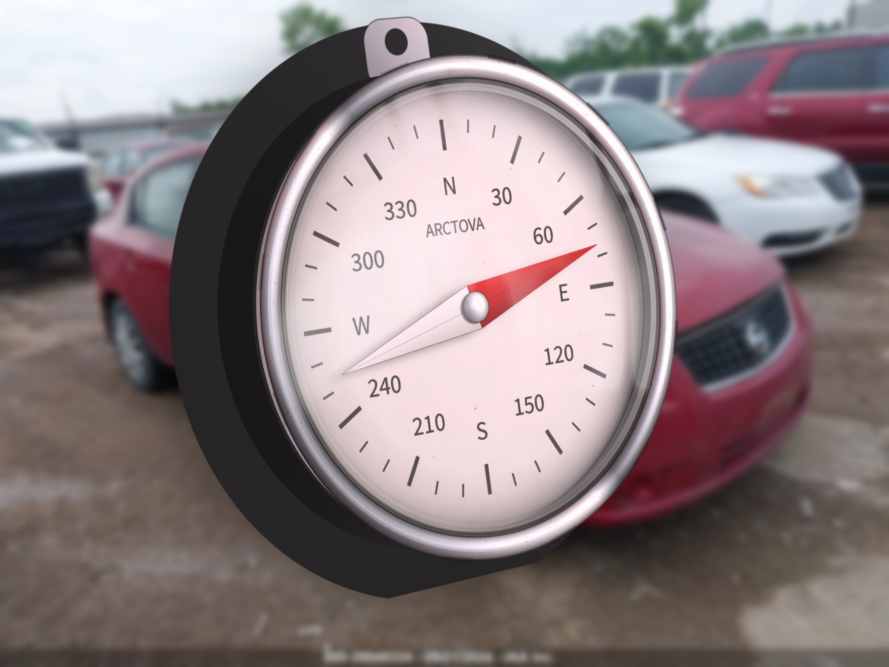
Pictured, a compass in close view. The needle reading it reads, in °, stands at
75 °
